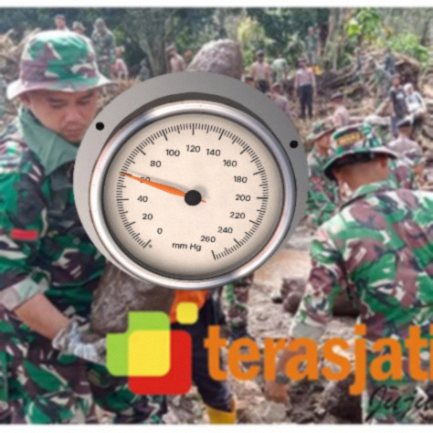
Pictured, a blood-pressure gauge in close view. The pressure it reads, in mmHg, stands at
60 mmHg
